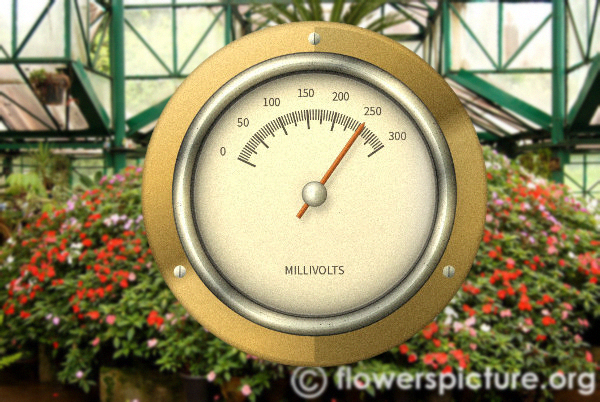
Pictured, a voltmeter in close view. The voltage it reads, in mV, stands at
250 mV
